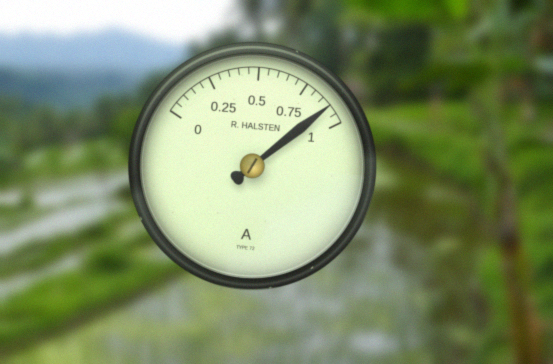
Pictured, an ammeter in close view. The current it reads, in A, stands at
0.9 A
